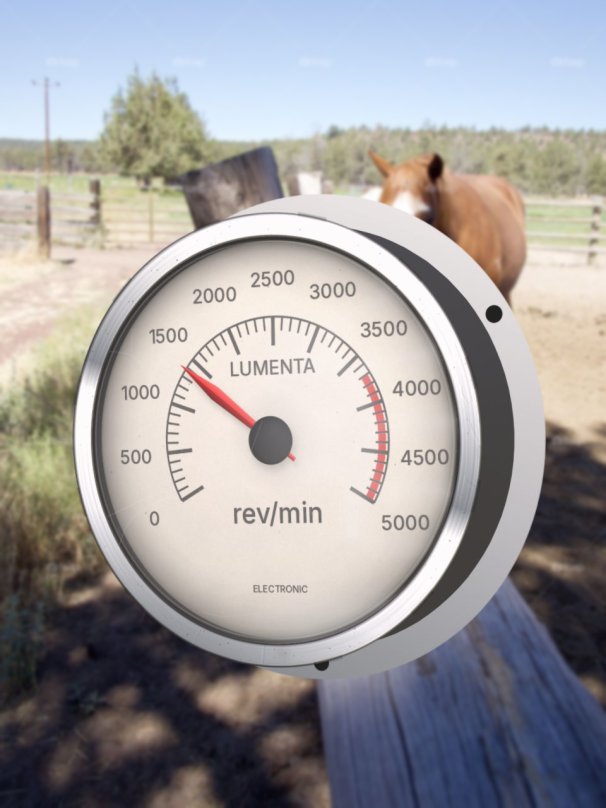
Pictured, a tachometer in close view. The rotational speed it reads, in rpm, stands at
1400 rpm
